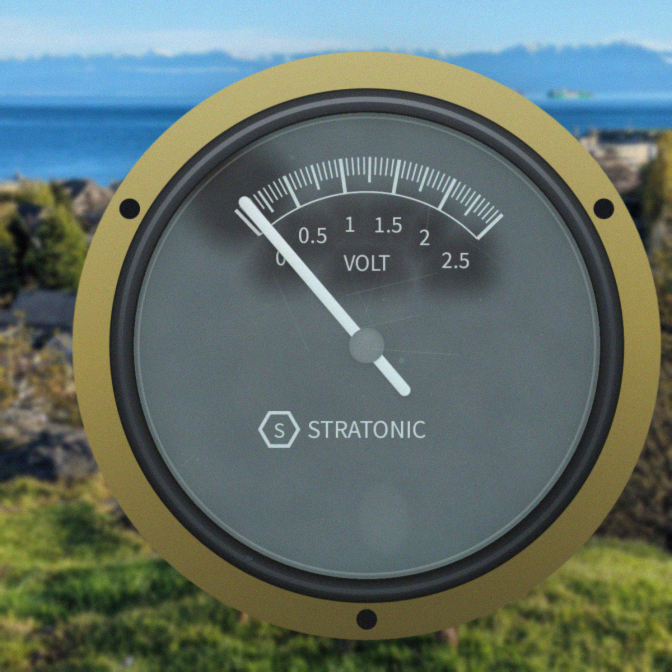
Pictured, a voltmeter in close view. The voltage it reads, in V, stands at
0.1 V
